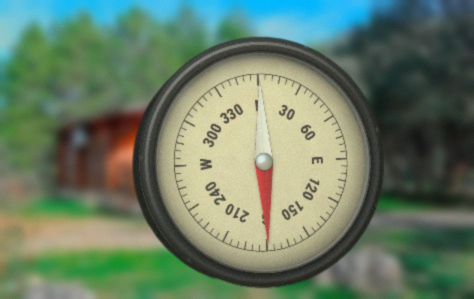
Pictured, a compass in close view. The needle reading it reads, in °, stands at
180 °
